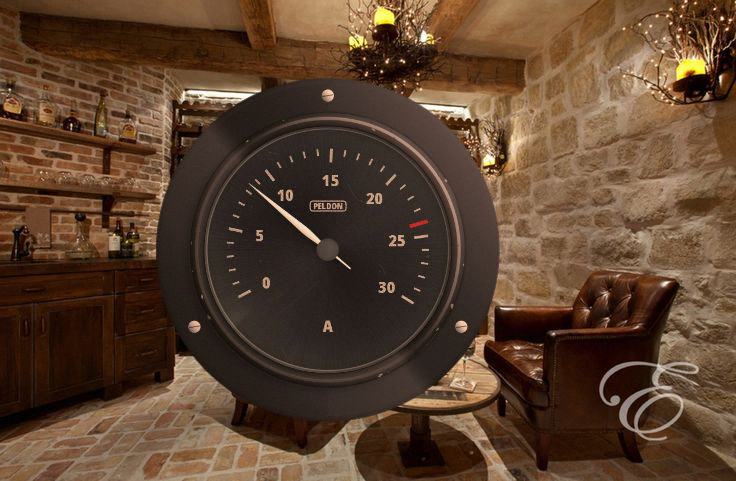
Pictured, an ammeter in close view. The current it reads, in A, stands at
8.5 A
